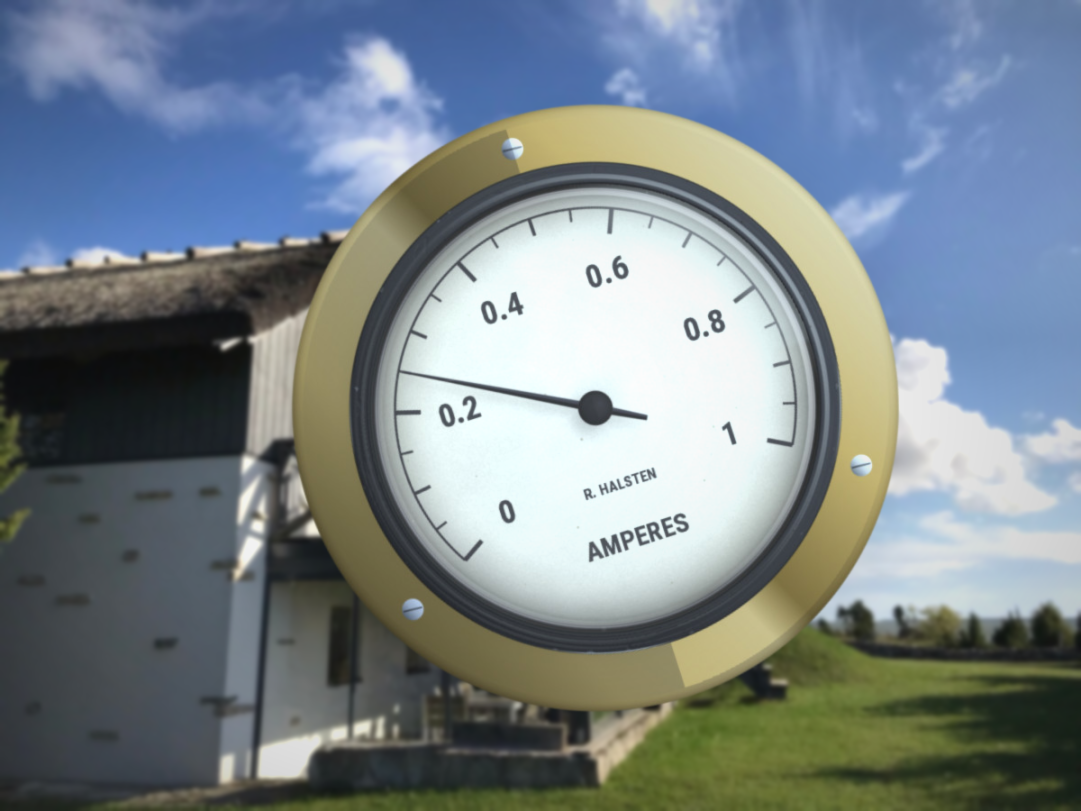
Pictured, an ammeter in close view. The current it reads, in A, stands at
0.25 A
